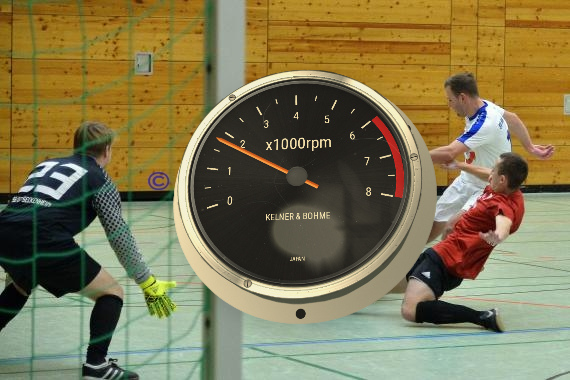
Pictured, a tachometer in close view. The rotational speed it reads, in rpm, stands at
1750 rpm
